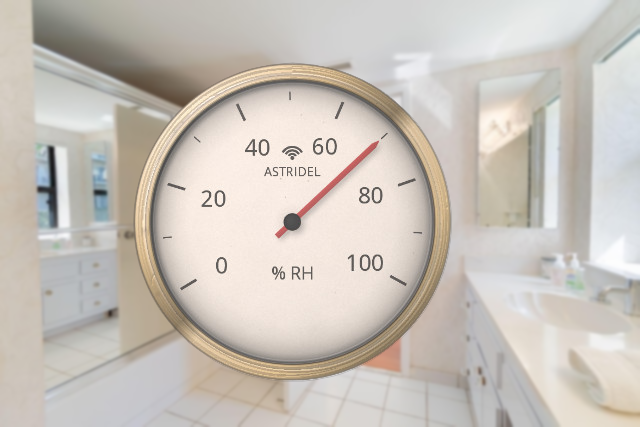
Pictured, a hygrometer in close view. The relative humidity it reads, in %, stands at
70 %
